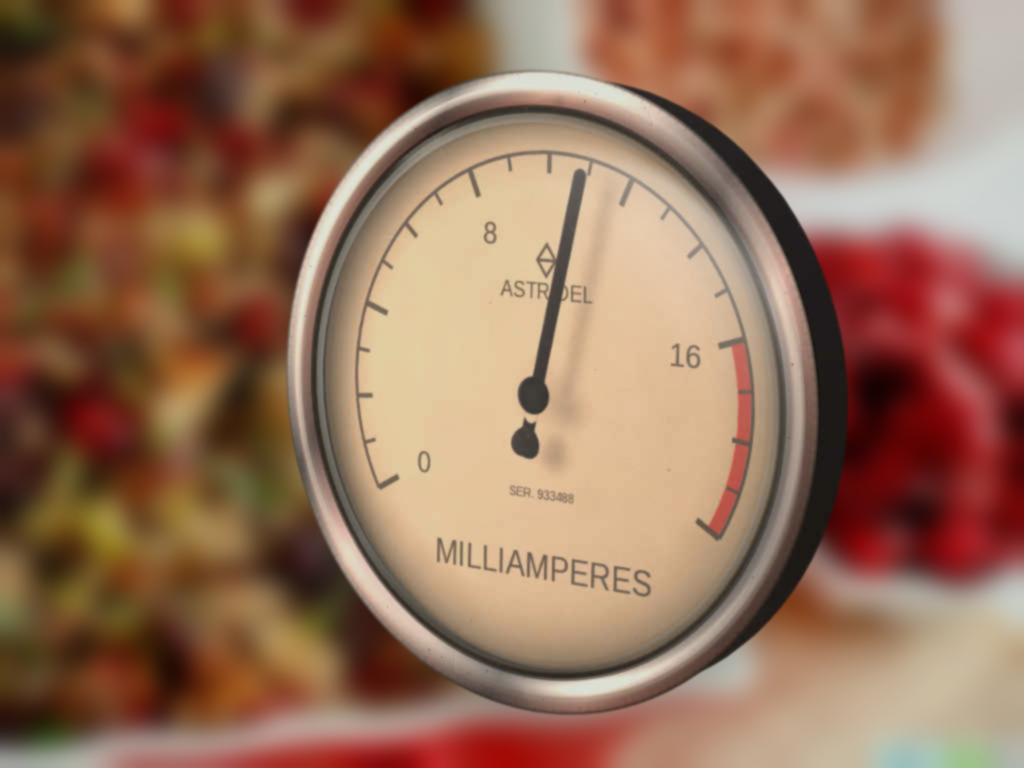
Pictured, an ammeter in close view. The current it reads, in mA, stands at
11 mA
